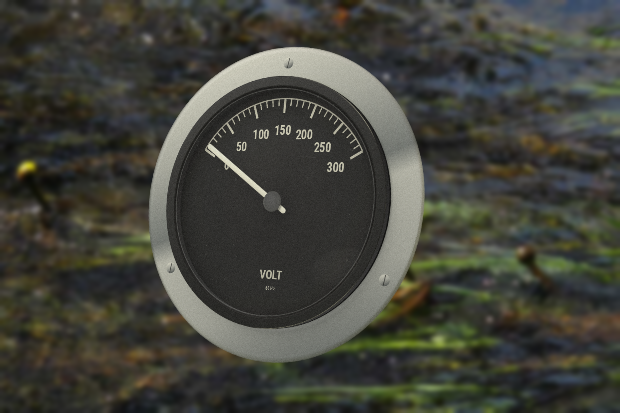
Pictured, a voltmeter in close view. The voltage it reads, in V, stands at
10 V
